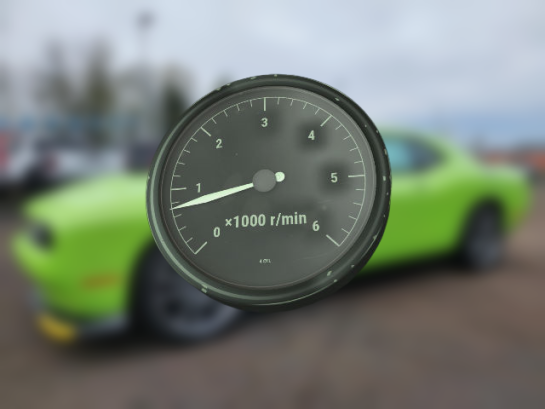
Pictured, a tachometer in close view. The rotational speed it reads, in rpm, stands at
700 rpm
